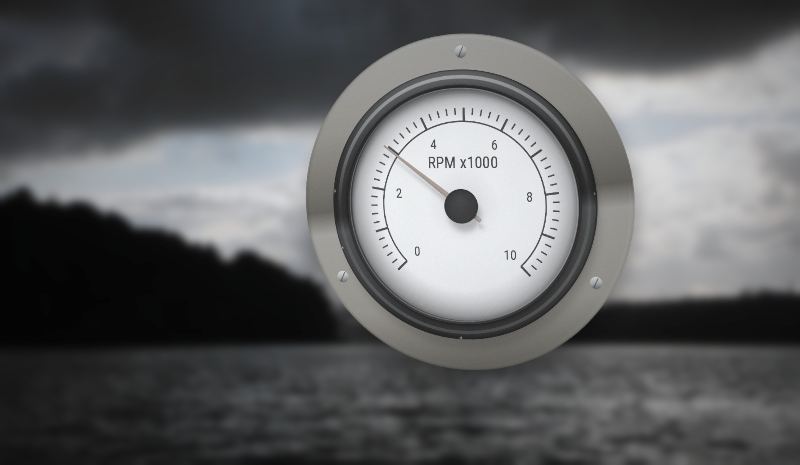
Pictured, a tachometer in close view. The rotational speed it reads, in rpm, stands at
3000 rpm
